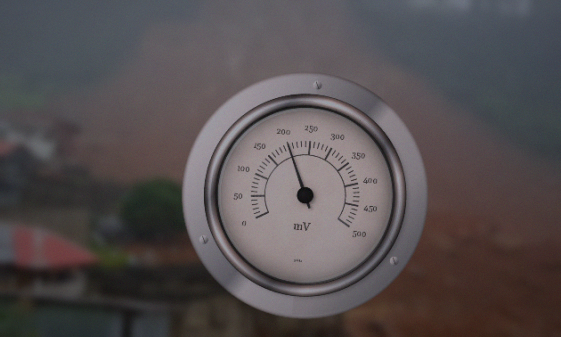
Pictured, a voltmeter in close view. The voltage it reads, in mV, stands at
200 mV
